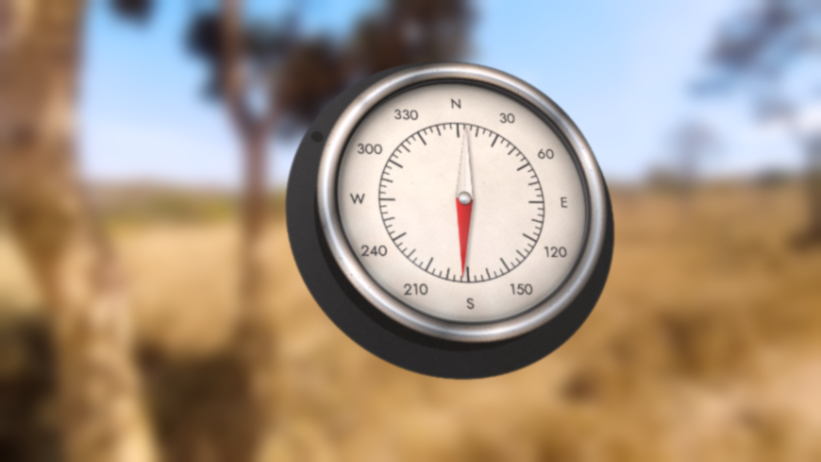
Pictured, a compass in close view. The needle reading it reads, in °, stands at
185 °
